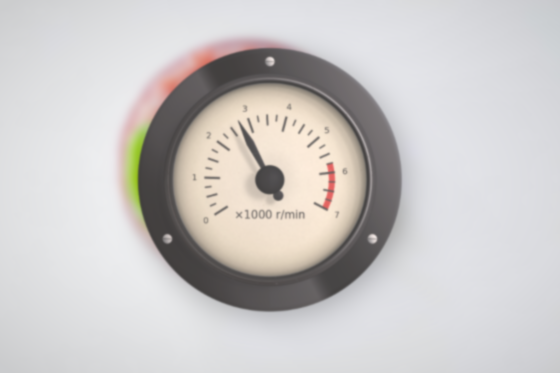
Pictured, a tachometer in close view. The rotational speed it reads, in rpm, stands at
2750 rpm
